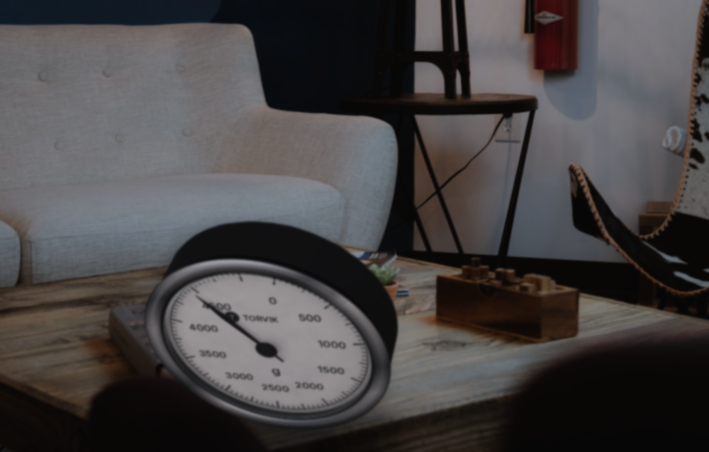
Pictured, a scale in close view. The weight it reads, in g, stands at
4500 g
